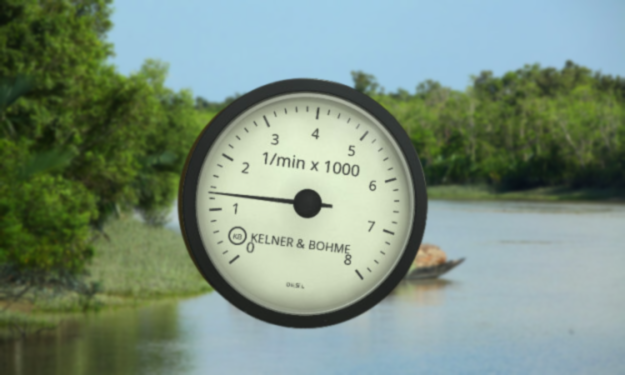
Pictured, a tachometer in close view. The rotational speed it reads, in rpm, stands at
1300 rpm
